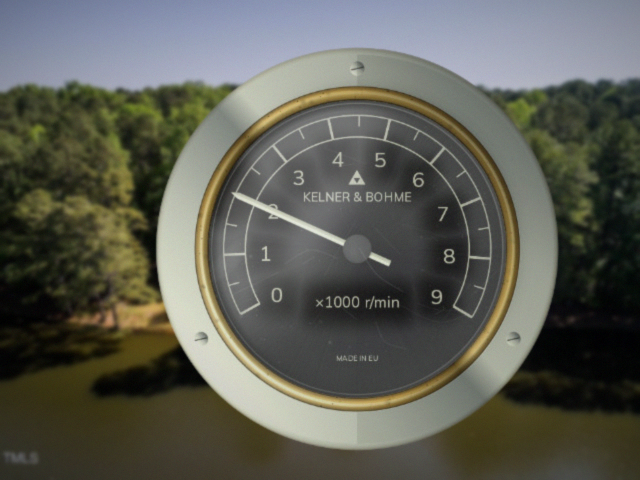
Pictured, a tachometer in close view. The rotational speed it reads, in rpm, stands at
2000 rpm
